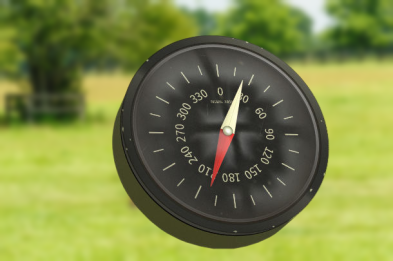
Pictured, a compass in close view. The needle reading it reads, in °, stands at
202.5 °
